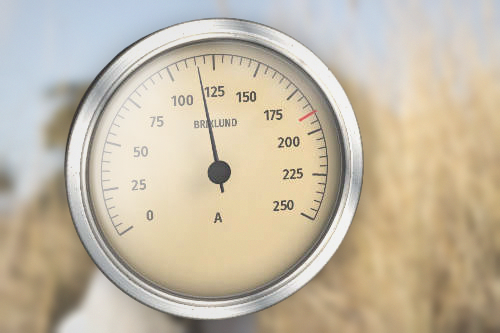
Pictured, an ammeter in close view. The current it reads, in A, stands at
115 A
